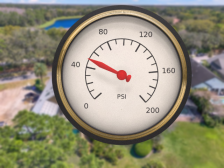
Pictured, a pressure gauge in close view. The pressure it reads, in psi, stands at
50 psi
